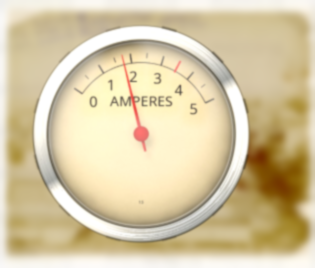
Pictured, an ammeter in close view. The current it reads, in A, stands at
1.75 A
